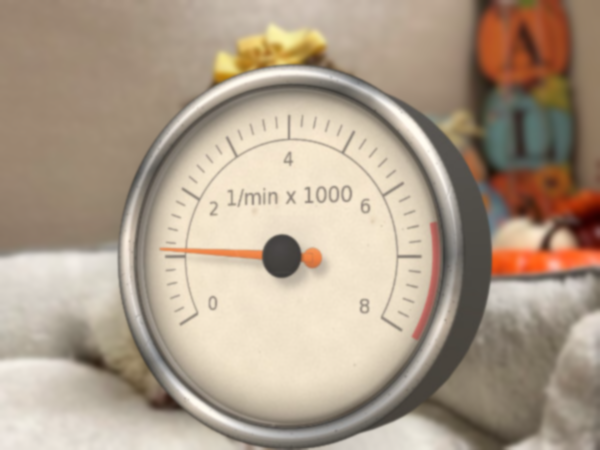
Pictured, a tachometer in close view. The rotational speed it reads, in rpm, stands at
1100 rpm
